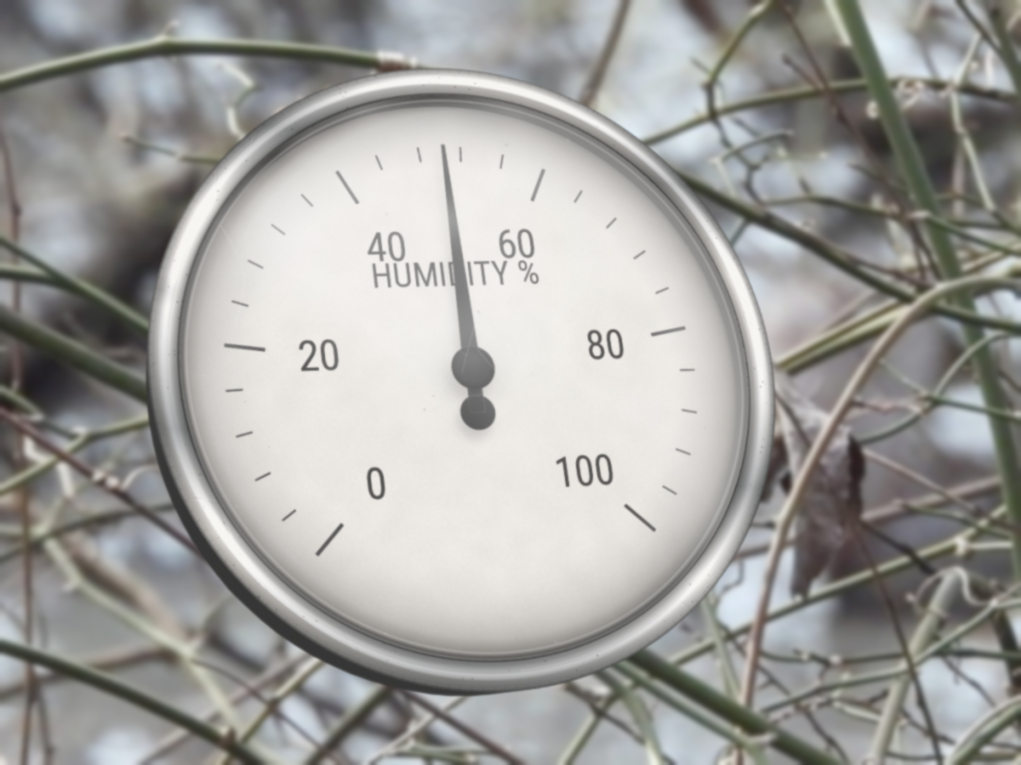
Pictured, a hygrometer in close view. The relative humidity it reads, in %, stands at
50 %
